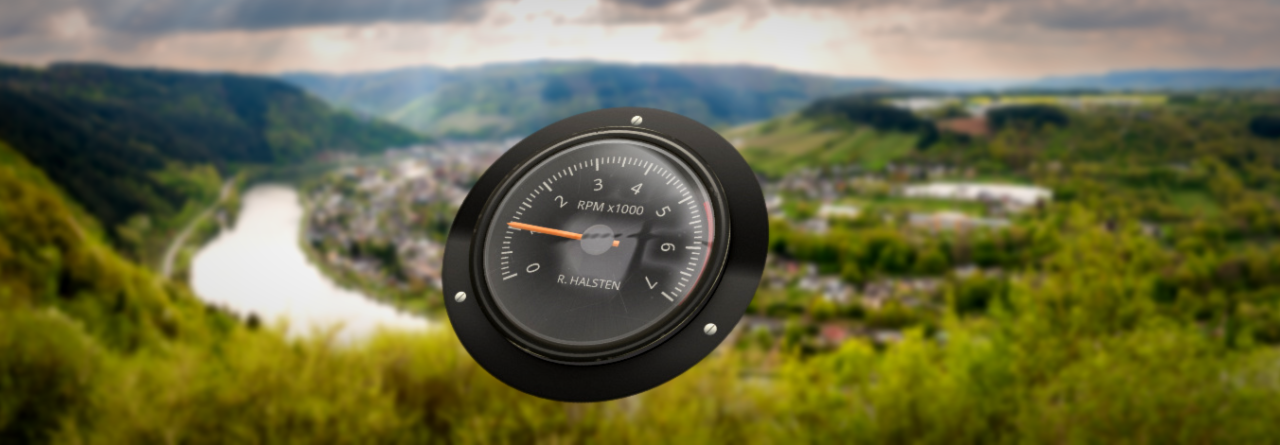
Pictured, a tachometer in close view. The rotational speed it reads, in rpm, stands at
1000 rpm
